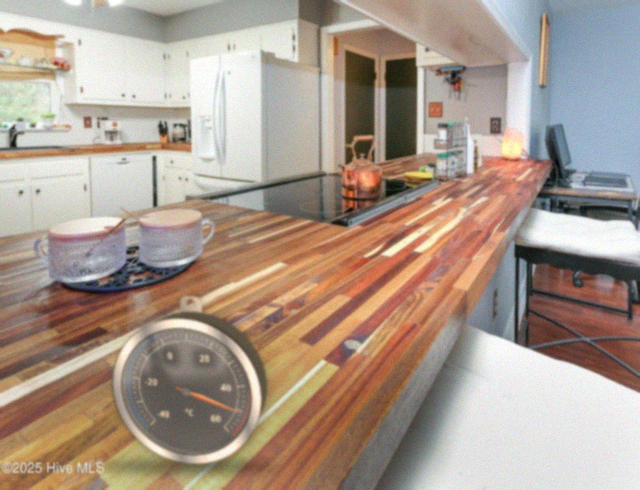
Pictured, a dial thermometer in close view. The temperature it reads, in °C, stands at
50 °C
